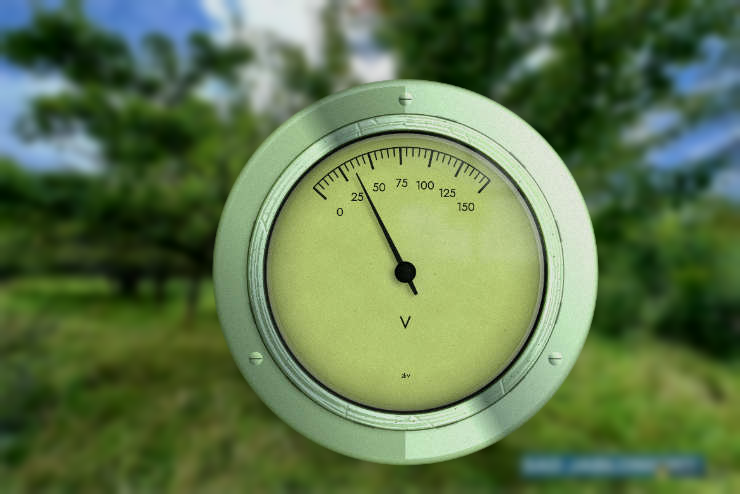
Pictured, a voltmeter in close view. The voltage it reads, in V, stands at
35 V
